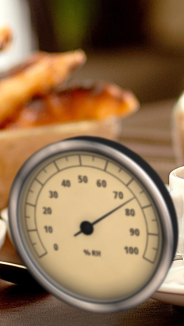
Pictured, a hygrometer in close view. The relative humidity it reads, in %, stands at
75 %
